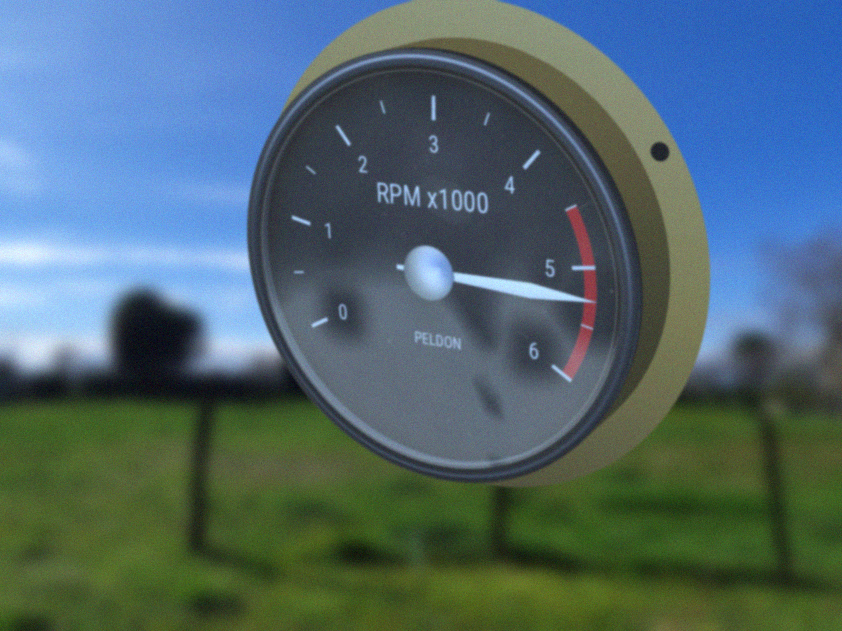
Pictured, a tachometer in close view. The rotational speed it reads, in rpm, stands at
5250 rpm
